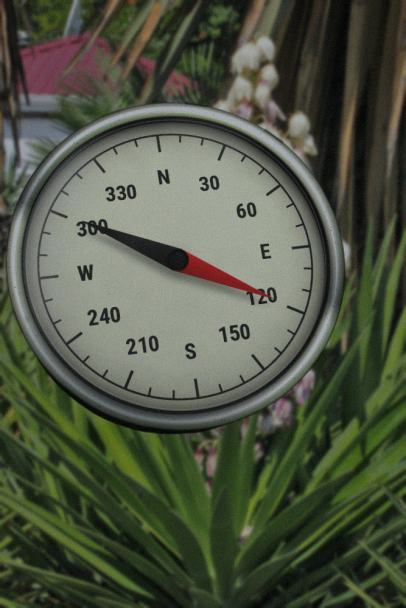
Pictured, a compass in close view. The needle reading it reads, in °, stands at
120 °
